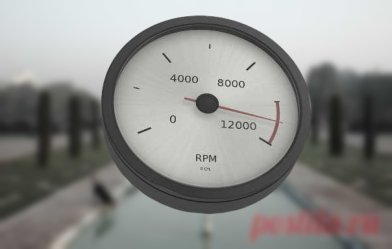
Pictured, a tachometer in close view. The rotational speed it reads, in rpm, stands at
11000 rpm
